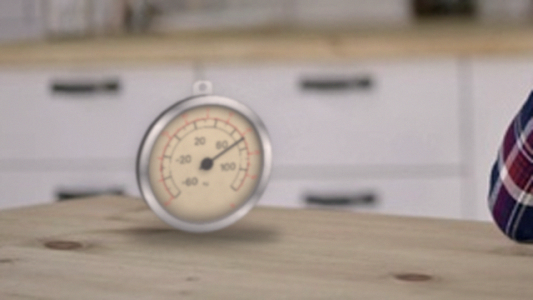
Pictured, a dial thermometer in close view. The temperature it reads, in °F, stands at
70 °F
